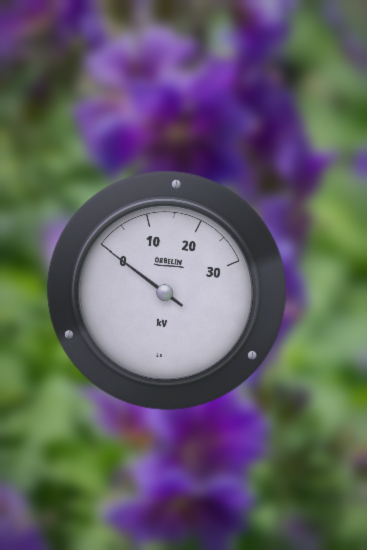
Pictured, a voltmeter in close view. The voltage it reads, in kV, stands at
0 kV
